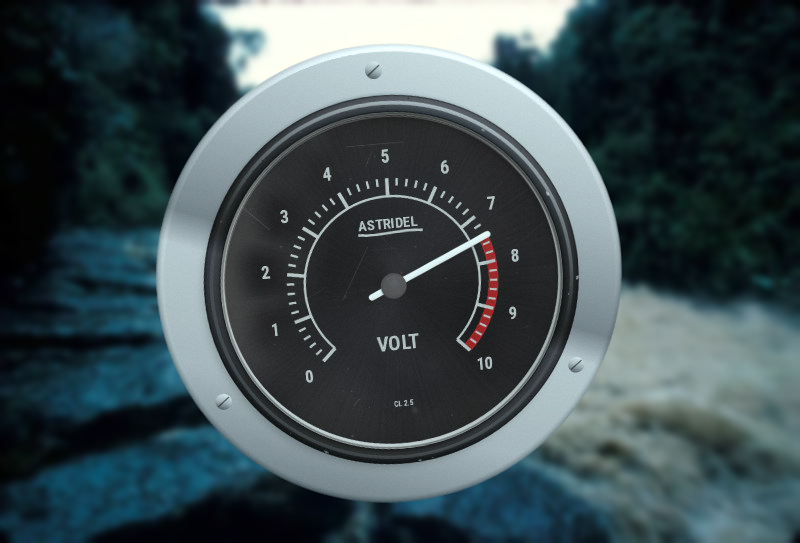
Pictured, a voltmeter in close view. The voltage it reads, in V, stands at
7.4 V
